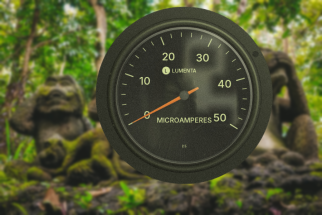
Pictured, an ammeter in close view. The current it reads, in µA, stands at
0 µA
